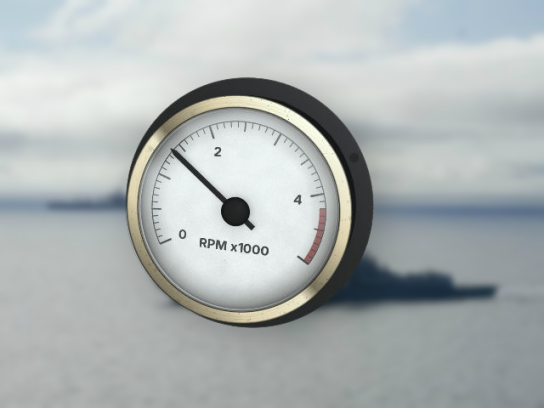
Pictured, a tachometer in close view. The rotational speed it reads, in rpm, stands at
1400 rpm
